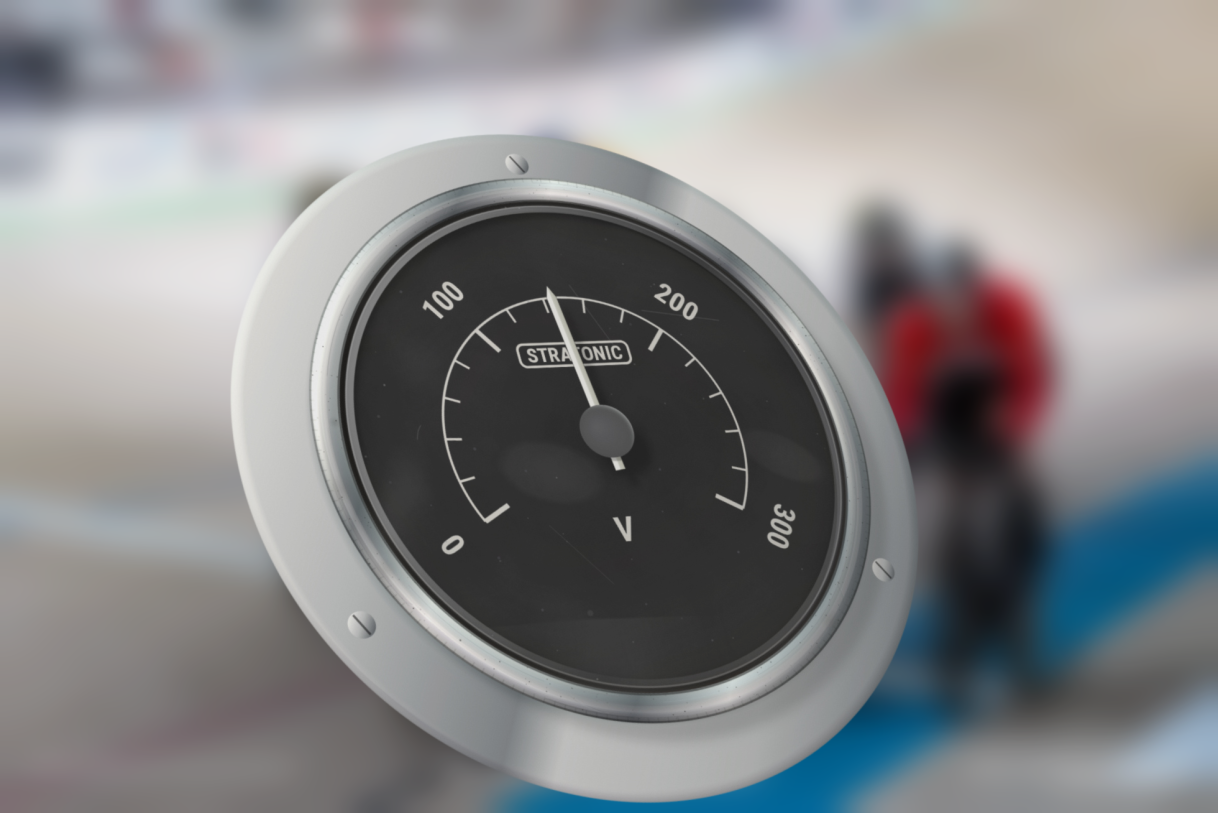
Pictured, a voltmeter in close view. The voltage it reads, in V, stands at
140 V
